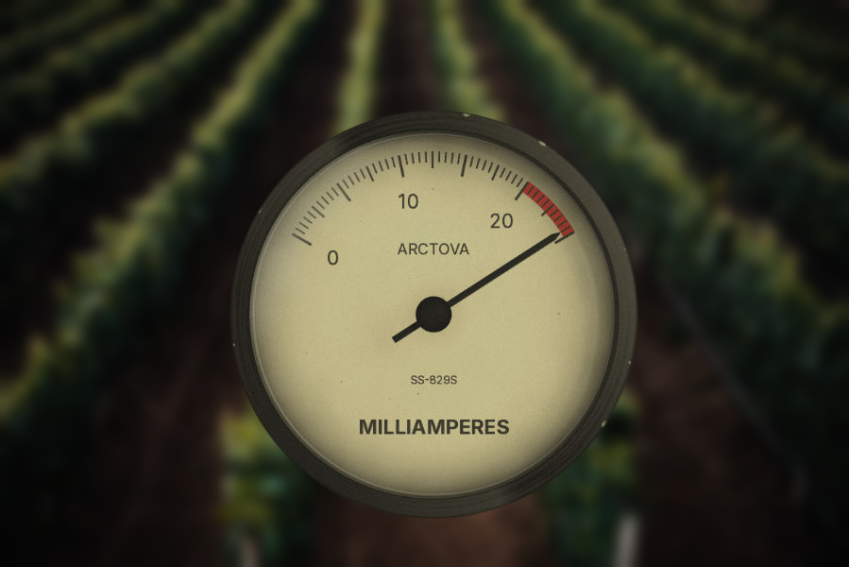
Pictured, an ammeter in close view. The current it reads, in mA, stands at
24.5 mA
